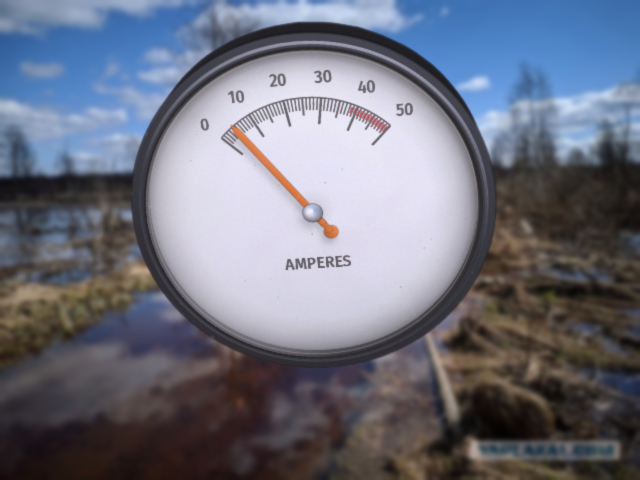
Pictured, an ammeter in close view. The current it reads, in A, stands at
5 A
